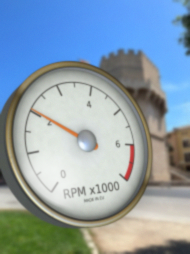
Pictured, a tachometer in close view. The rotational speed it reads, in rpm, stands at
2000 rpm
